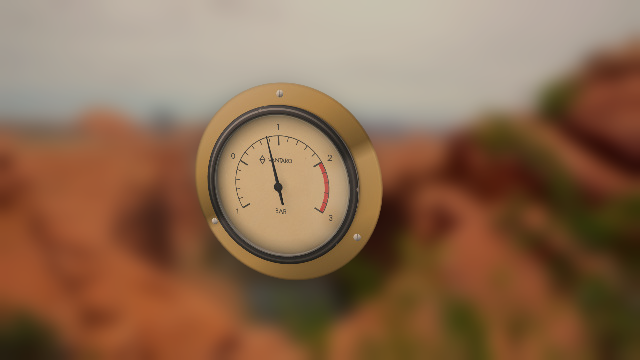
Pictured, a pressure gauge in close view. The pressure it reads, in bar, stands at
0.8 bar
